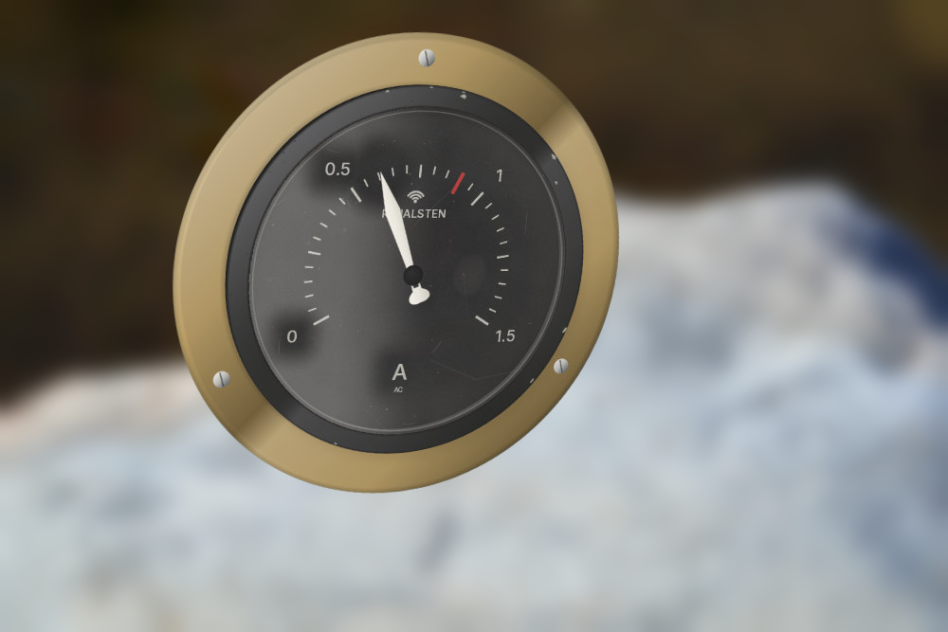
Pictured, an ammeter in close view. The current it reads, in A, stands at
0.6 A
